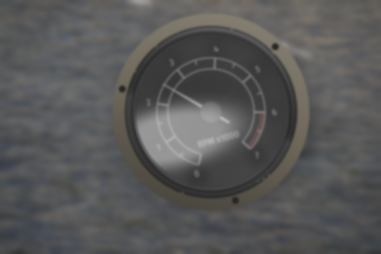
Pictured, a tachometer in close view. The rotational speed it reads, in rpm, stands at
2500 rpm
